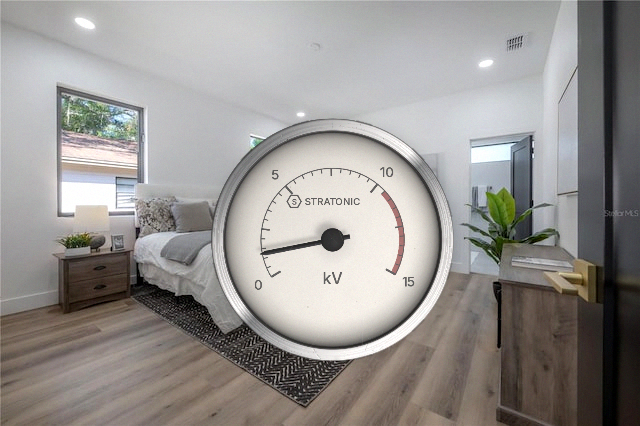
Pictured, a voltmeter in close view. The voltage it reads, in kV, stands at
1.25 kV
